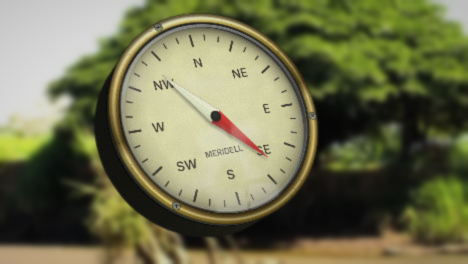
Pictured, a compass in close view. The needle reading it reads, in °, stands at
140 °
